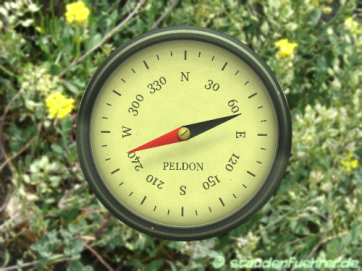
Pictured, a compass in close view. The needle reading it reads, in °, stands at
250 °
